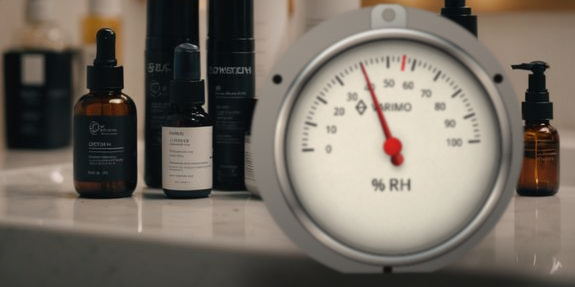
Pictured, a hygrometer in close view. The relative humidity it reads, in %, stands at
40 %
